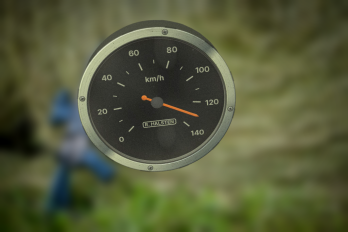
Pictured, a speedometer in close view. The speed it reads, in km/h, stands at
130 km/h
